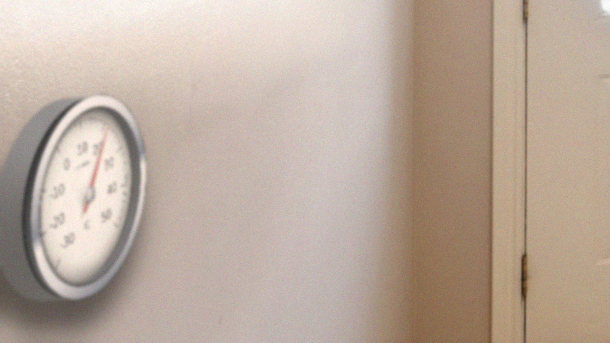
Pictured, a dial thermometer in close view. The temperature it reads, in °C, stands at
20 °C
